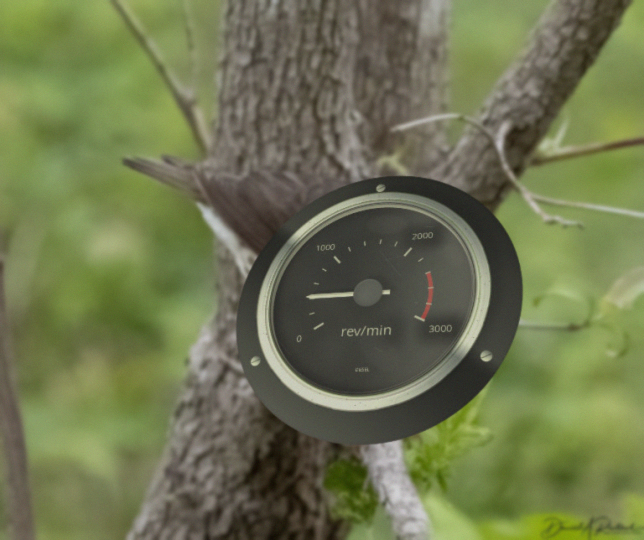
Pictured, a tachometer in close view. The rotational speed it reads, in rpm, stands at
400 rpm
